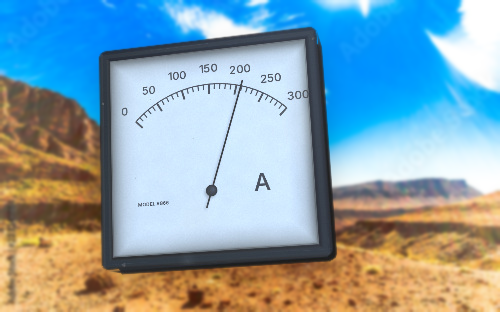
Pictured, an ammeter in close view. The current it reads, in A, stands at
210 A
